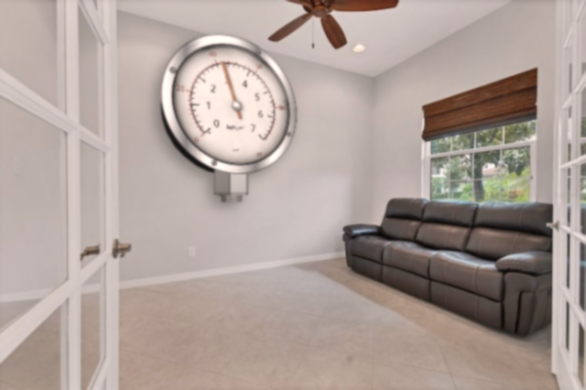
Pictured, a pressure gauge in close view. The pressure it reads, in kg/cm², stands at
3 kg/cm²
